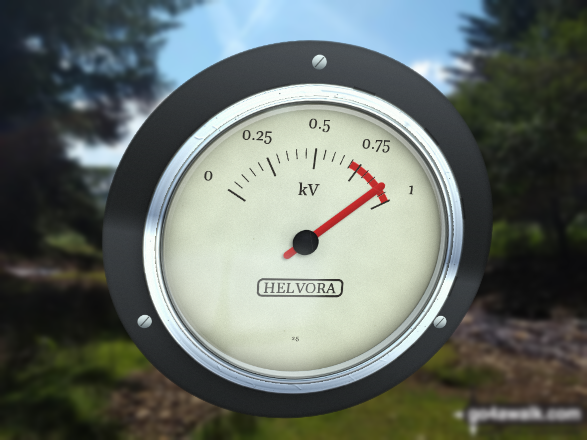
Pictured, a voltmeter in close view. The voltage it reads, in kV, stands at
0.9 kV
